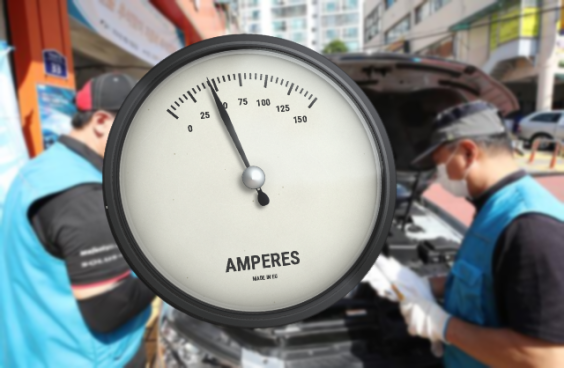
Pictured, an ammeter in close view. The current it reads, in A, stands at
45 A
